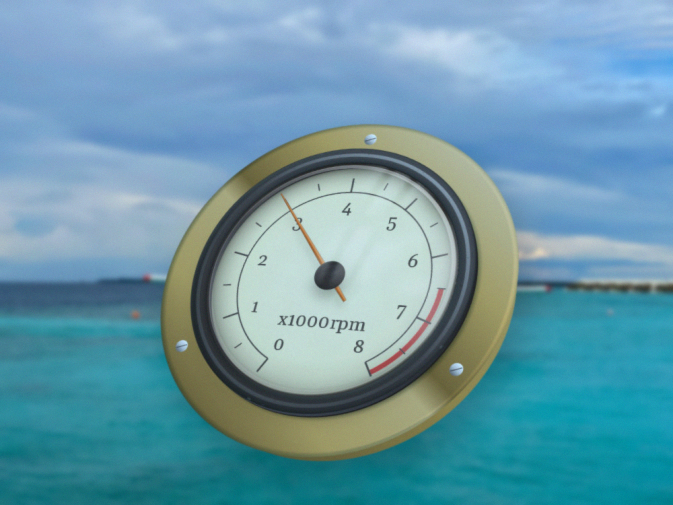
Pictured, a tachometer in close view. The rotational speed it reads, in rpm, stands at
3000 rpm
